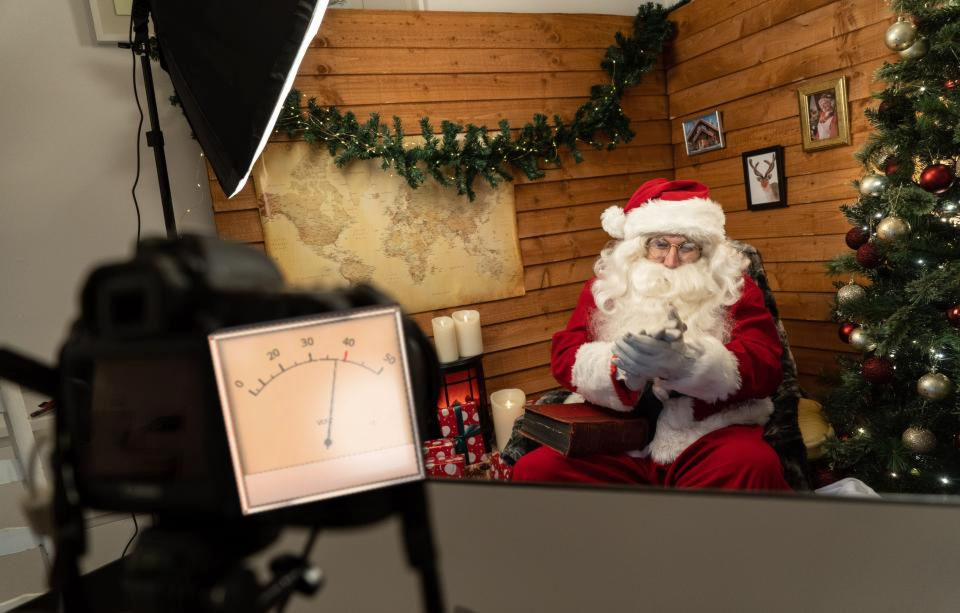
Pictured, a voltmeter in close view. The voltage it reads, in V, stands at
37.5 V
